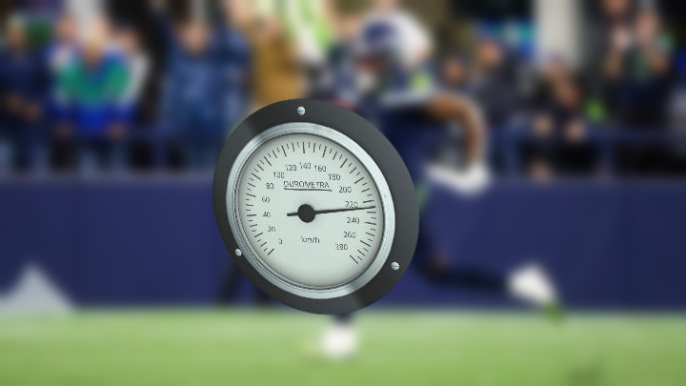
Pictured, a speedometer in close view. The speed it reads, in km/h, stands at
225 km/h
